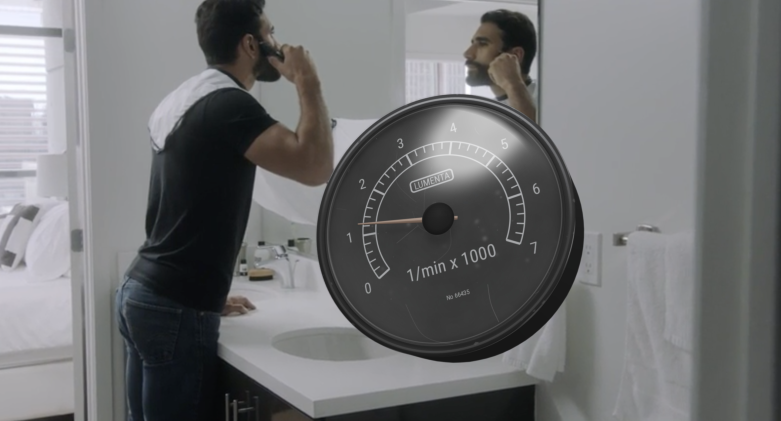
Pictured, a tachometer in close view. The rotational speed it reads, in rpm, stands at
1200 rpm
